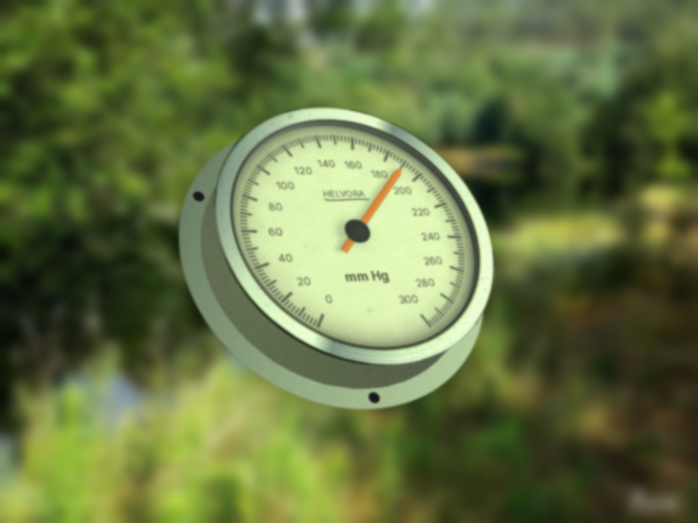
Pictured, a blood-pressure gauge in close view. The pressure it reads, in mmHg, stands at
190 mmHg
